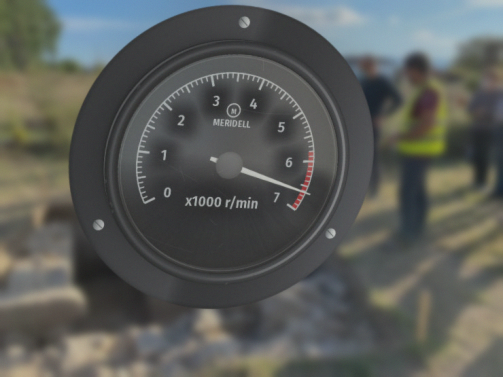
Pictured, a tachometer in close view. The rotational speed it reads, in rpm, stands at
6600 rpm
